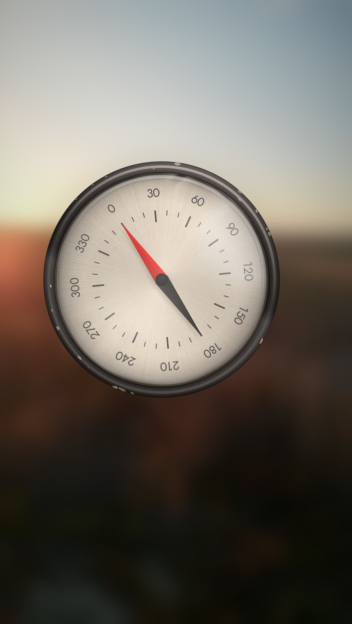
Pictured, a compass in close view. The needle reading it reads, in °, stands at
0 °
